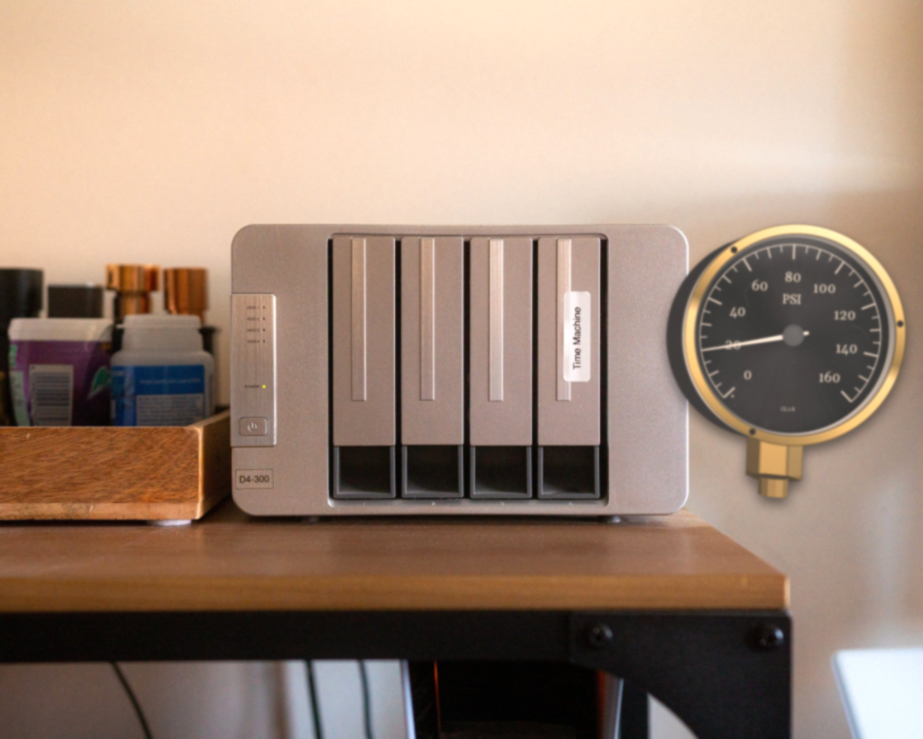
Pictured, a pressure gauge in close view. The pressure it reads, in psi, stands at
20 psi
